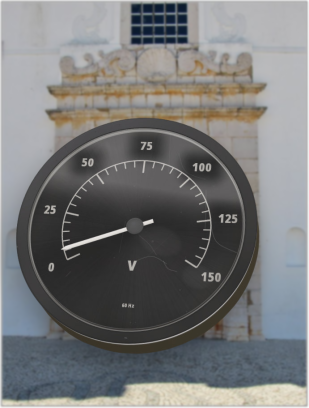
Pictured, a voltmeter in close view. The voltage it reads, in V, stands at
5 V
